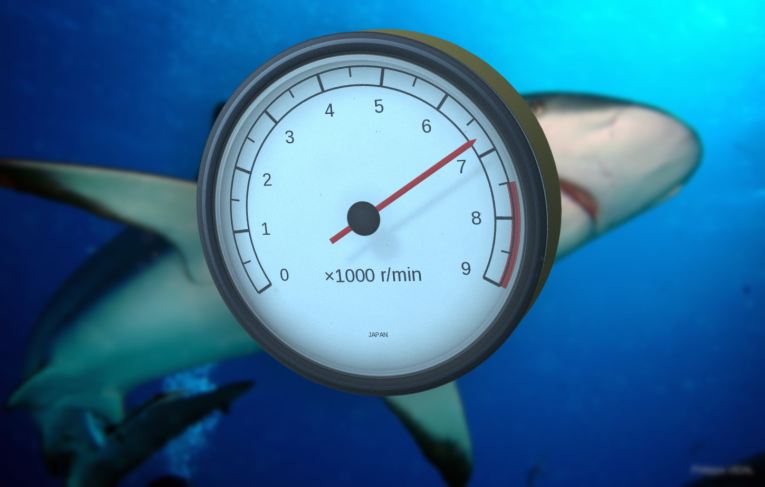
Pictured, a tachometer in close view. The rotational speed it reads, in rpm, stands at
6750 rpm
